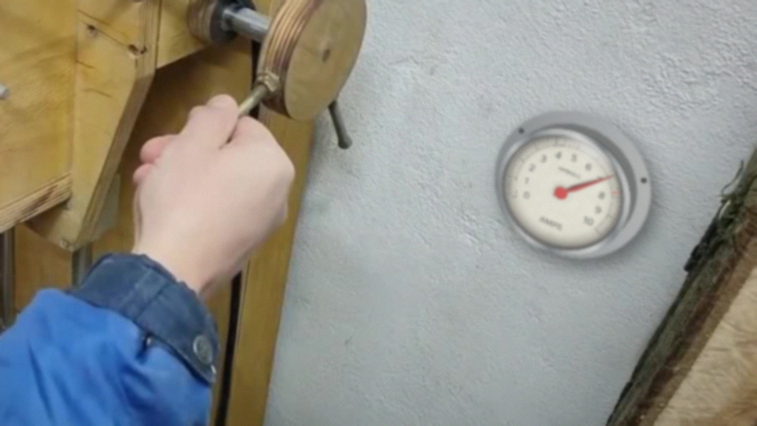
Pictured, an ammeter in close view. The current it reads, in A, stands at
7 A
